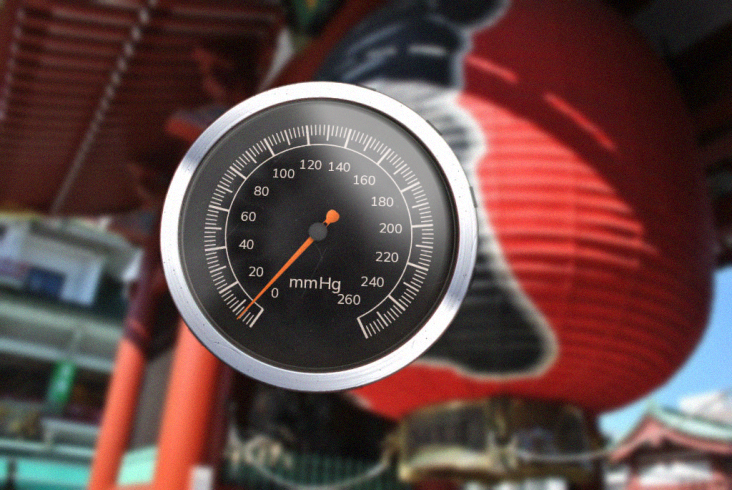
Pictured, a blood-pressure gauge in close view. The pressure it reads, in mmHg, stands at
6 mmHg
